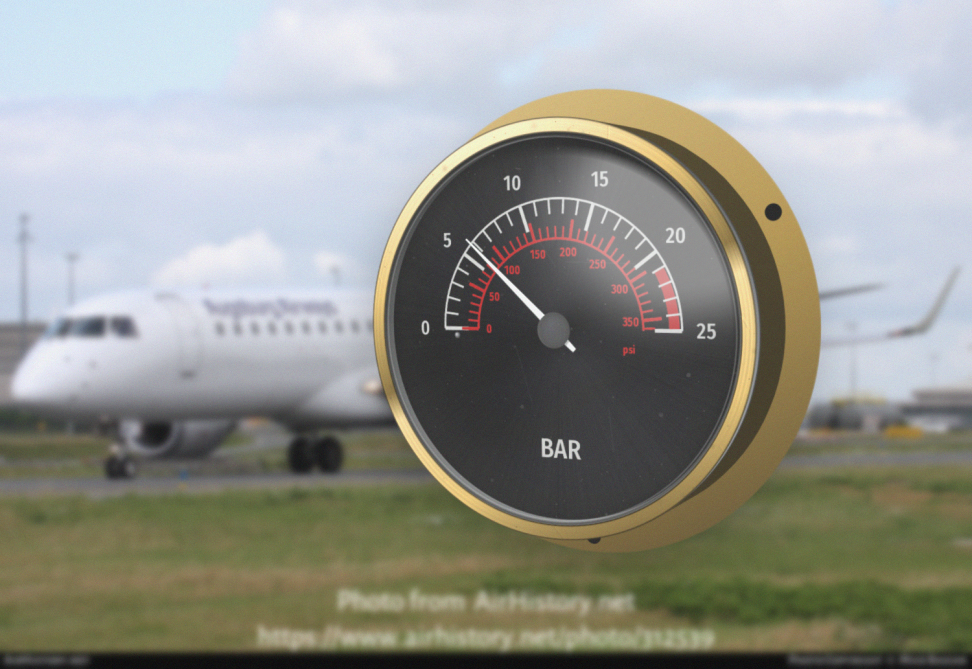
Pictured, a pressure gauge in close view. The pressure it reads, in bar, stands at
6 bar
